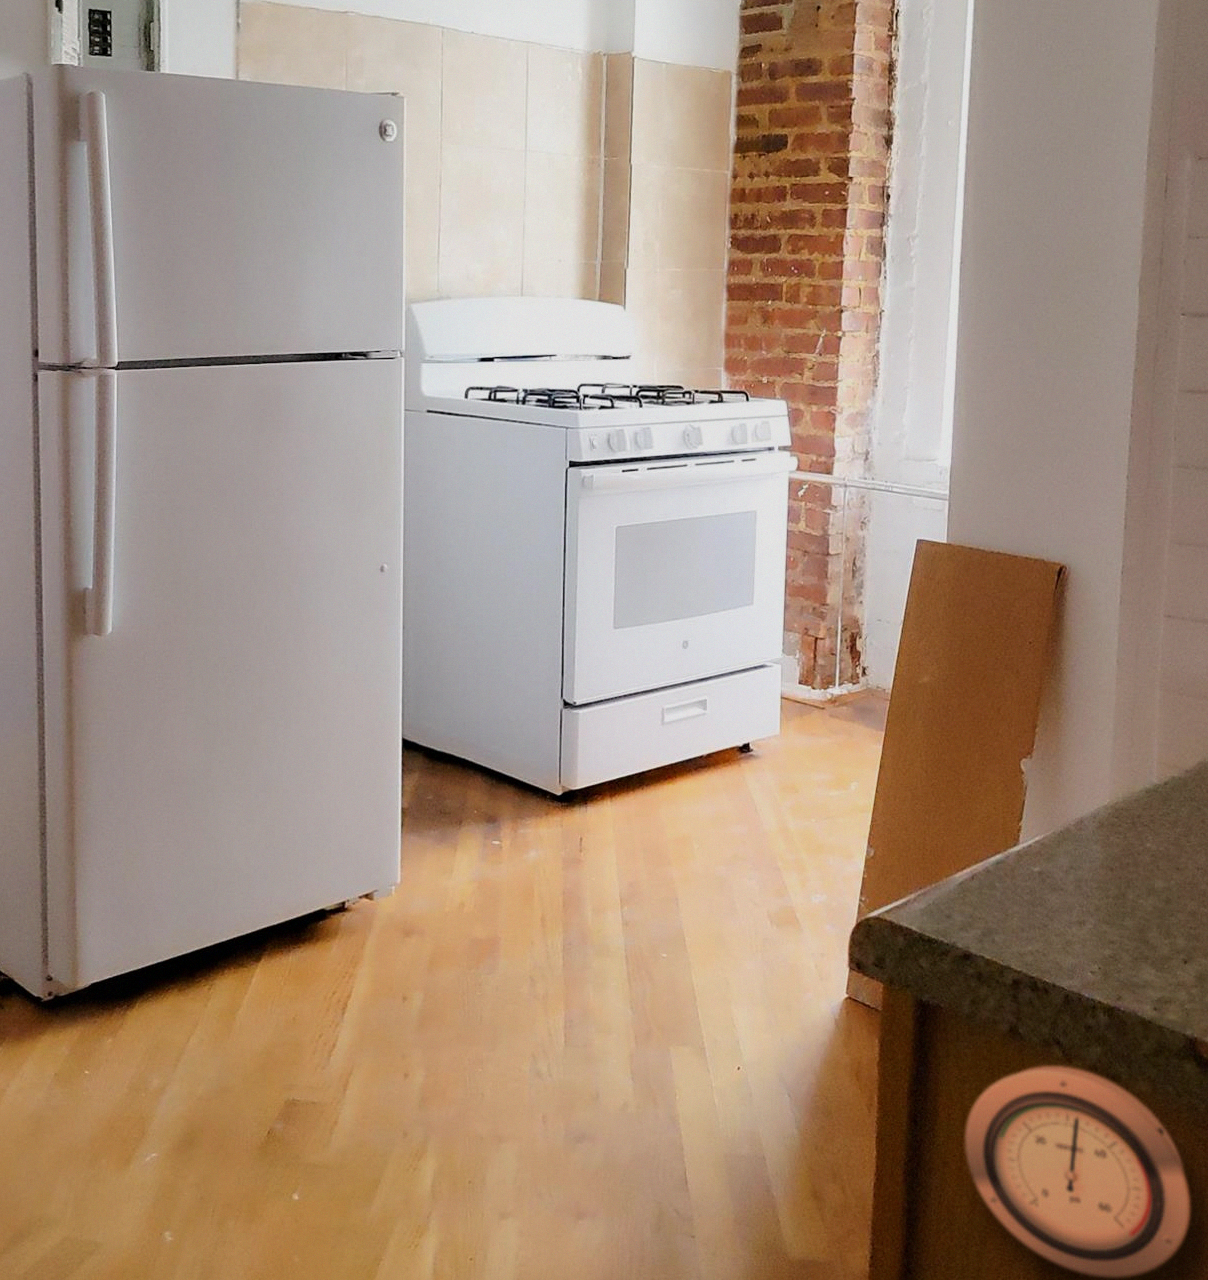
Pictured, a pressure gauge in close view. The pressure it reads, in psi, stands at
32 psi
